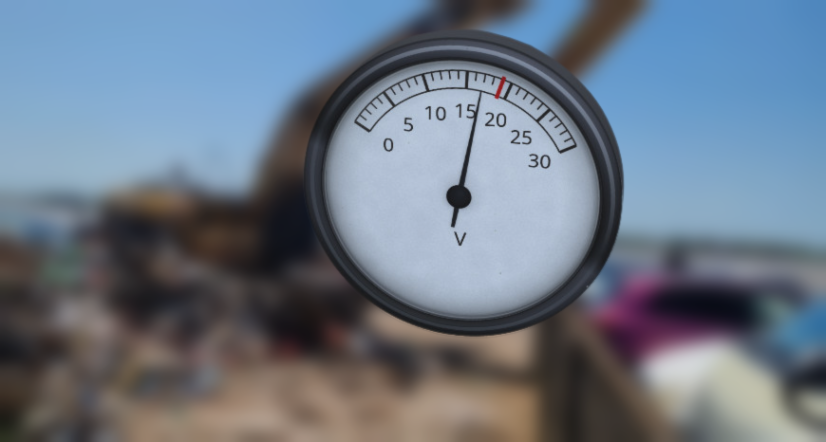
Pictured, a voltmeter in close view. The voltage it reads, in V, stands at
17 V
